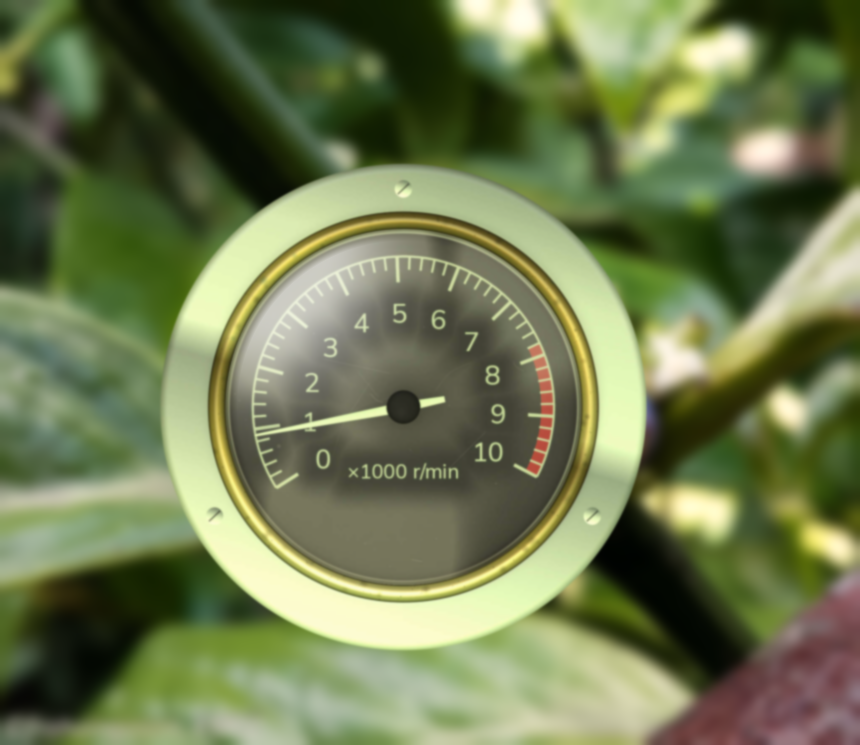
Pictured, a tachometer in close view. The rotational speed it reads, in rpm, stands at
900 rpm
